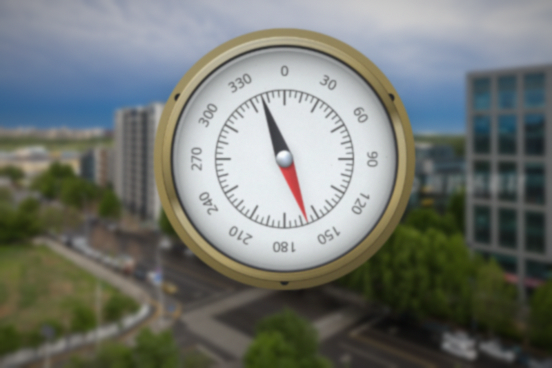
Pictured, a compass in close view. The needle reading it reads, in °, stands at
160 °
